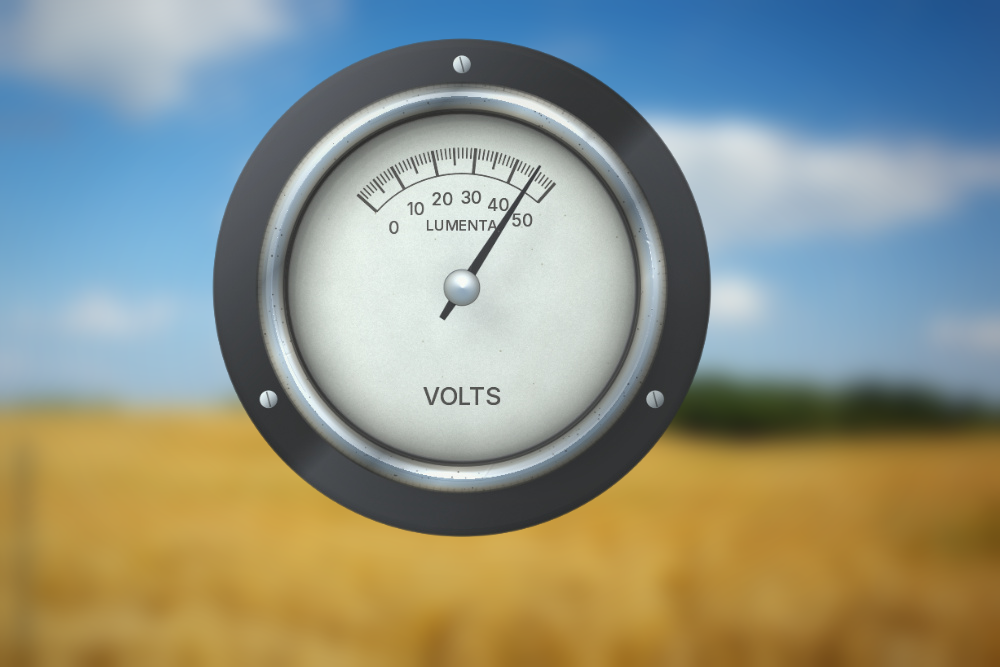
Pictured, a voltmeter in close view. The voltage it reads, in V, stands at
45 V
